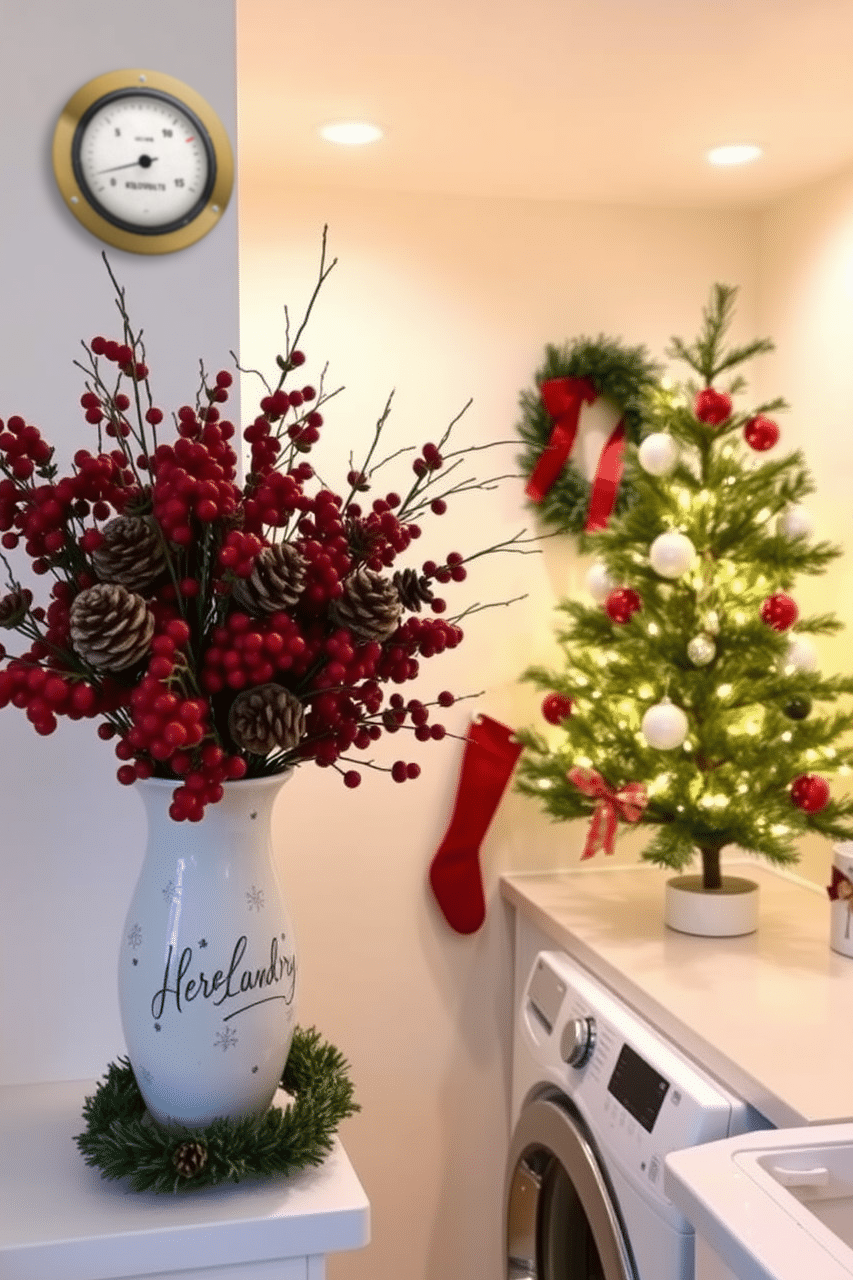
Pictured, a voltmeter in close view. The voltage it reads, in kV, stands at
1 kV
